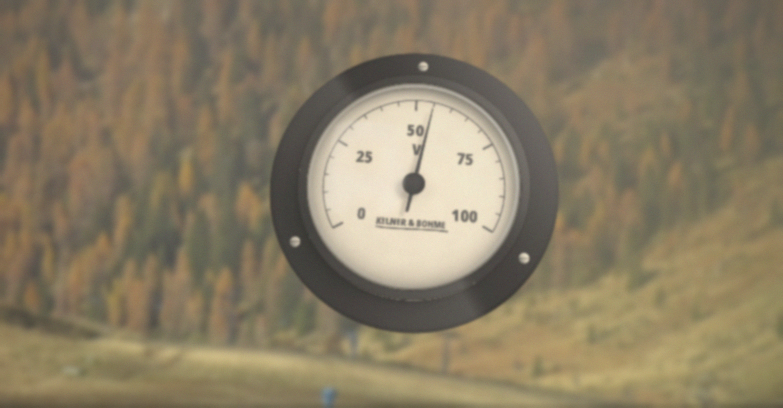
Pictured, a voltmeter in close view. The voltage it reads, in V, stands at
55 V
